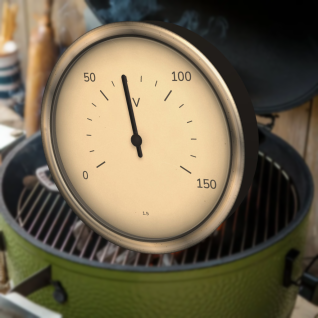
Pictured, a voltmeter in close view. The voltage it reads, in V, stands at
70 V
